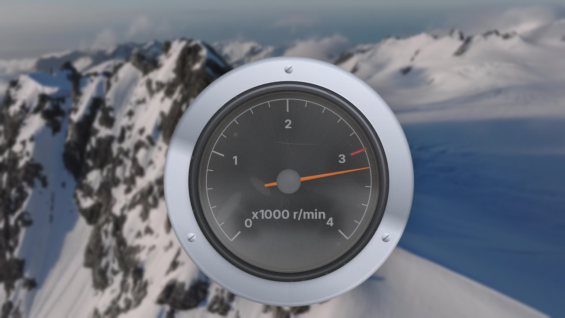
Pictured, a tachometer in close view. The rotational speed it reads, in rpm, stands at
3200 rpm
